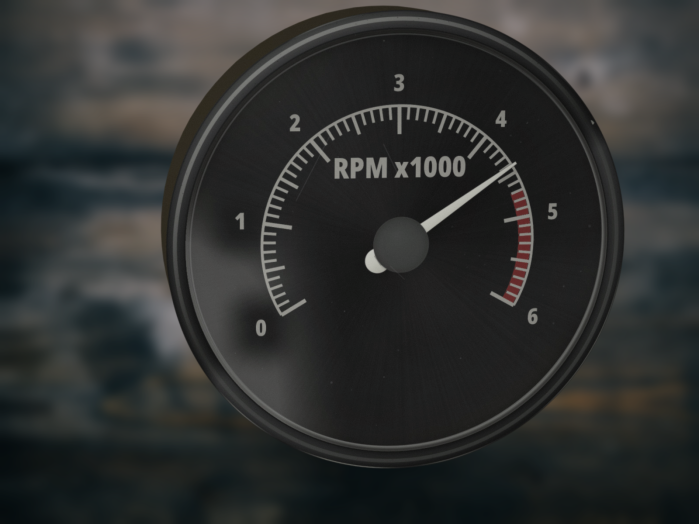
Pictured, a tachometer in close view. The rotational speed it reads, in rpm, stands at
4400 rpm
